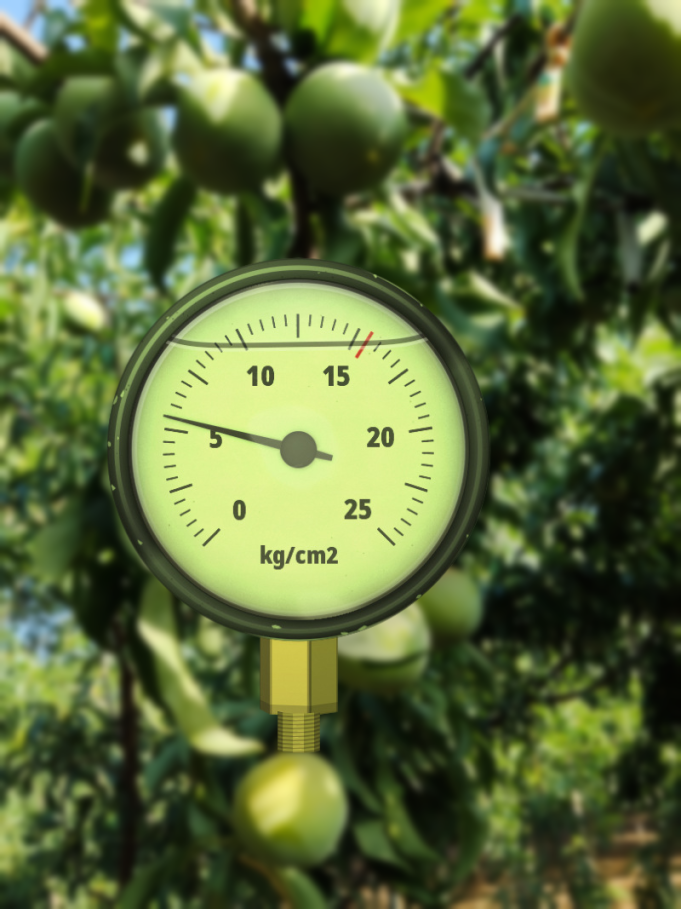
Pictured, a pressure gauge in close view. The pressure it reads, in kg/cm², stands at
5.5 kg/cm²
